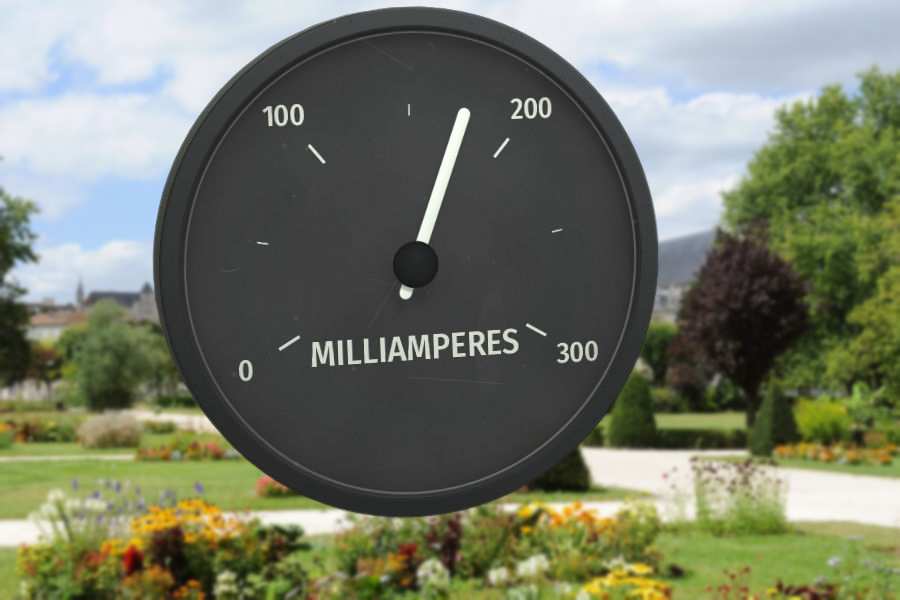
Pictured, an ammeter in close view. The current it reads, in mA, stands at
175 mA
